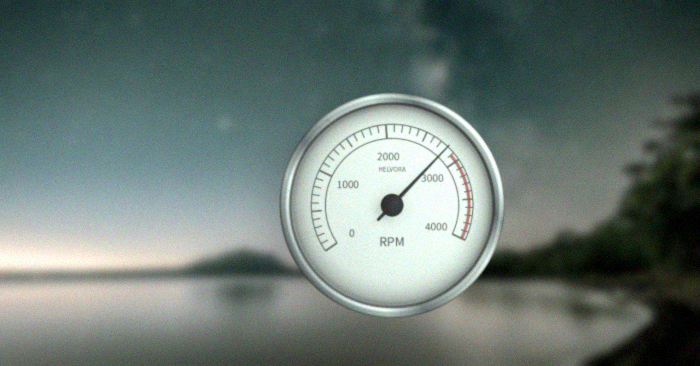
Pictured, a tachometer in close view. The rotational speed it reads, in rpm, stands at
2800 rpm
